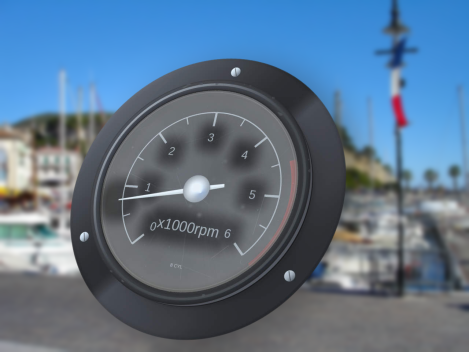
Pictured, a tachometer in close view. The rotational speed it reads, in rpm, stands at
750 rpm
